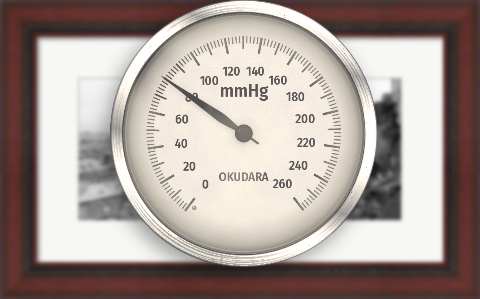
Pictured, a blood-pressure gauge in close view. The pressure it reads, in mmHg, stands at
80 mmHg
